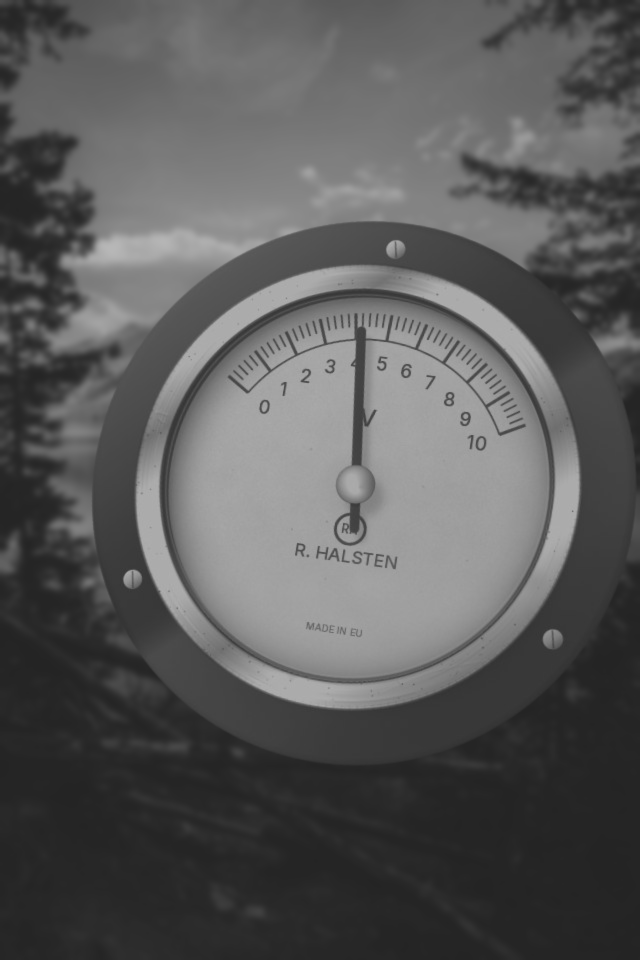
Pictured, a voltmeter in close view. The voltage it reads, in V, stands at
4.2 V
